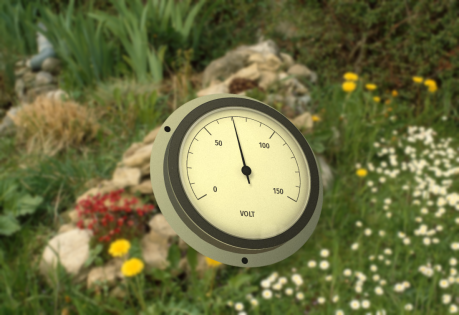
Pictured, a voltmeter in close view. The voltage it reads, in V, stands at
70 V
